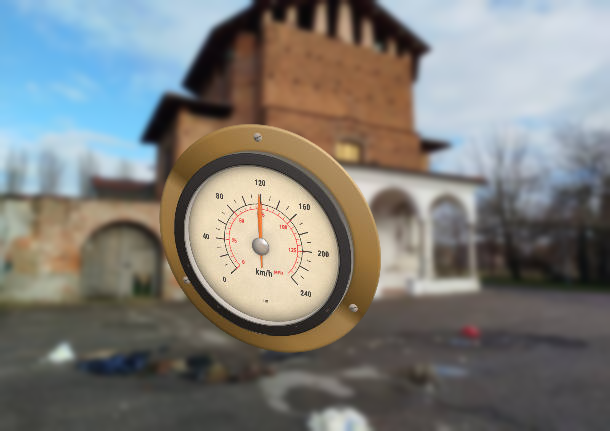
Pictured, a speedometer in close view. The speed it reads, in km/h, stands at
120 km/h
